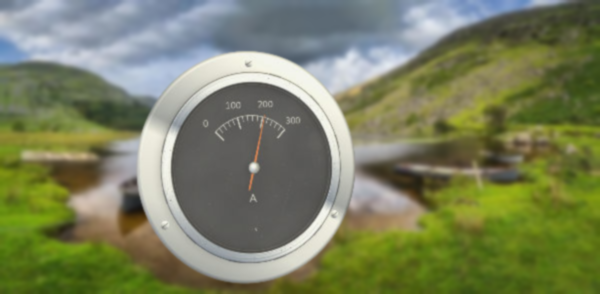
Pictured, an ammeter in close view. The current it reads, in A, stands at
200 A
